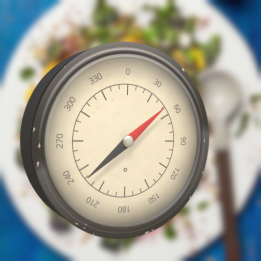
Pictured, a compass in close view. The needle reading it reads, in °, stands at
50 °
